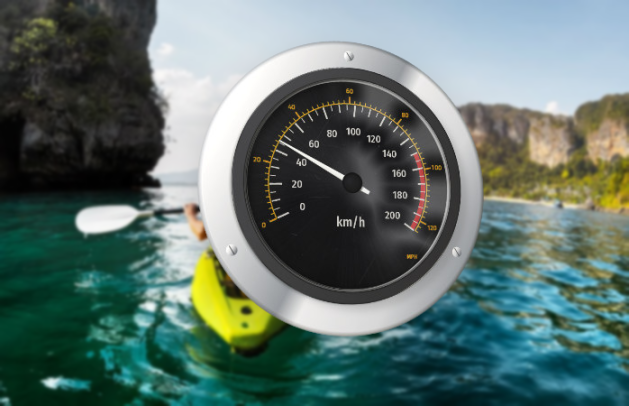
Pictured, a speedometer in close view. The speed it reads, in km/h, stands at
45 km/h
